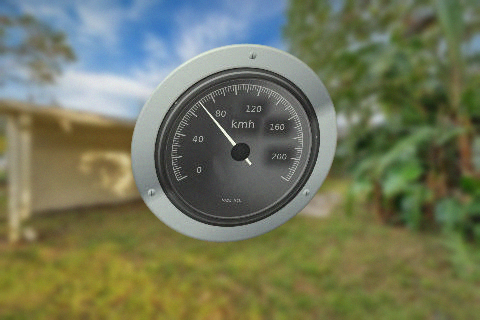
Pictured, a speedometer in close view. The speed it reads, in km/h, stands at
70 km/h
